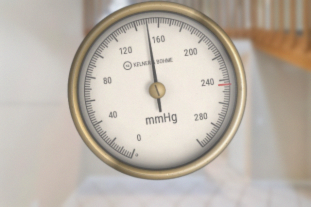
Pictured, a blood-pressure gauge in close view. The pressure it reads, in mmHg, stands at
150 mmHg
